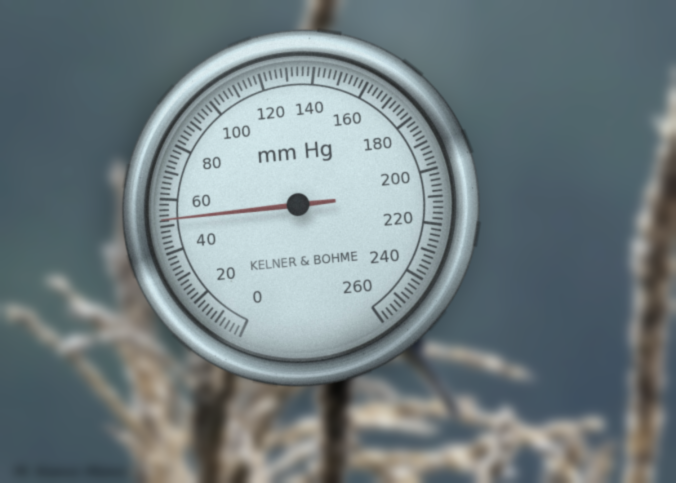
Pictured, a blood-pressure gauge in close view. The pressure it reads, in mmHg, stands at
52 mmHg
